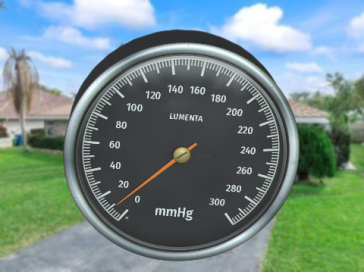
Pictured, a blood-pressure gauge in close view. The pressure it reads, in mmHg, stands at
10 mmHg
